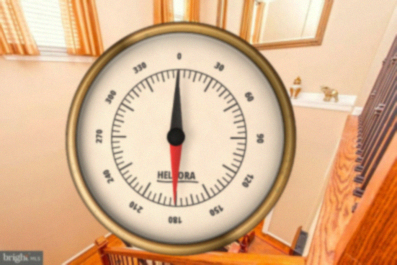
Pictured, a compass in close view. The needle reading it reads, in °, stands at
180 °
